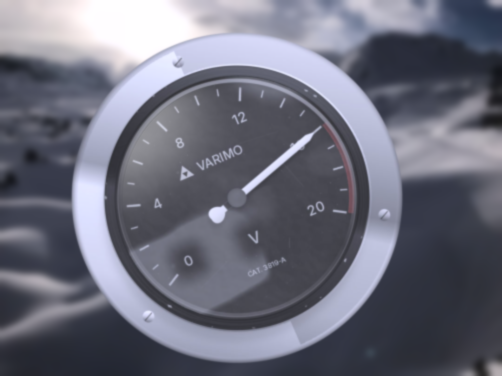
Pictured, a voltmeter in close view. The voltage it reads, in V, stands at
16 V
